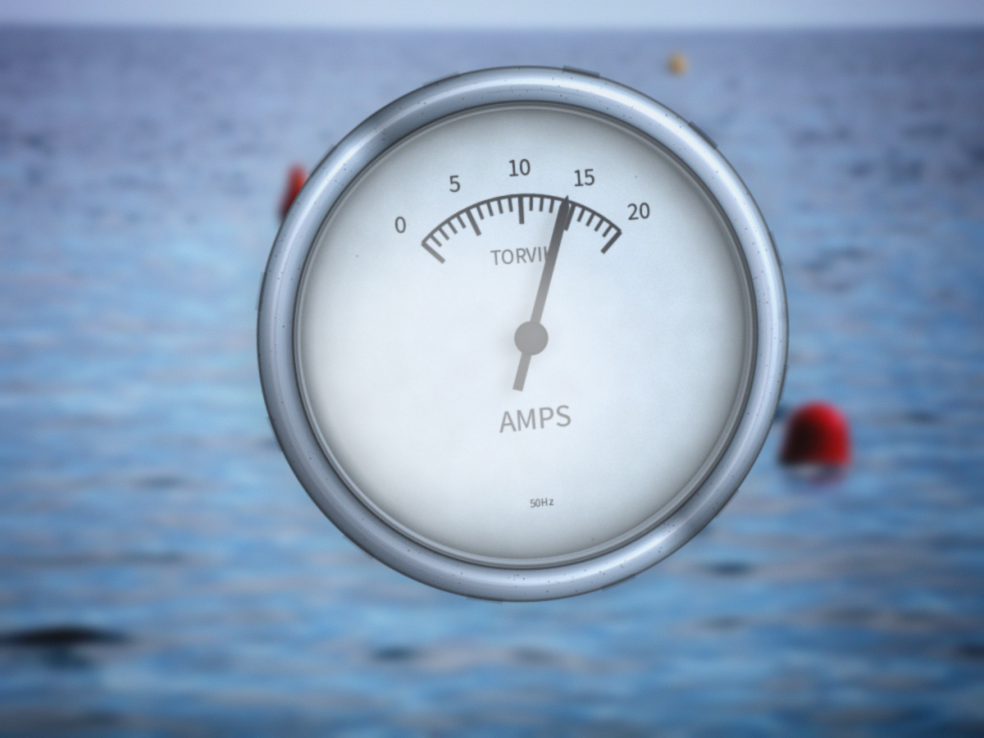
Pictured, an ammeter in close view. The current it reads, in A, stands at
14 A
